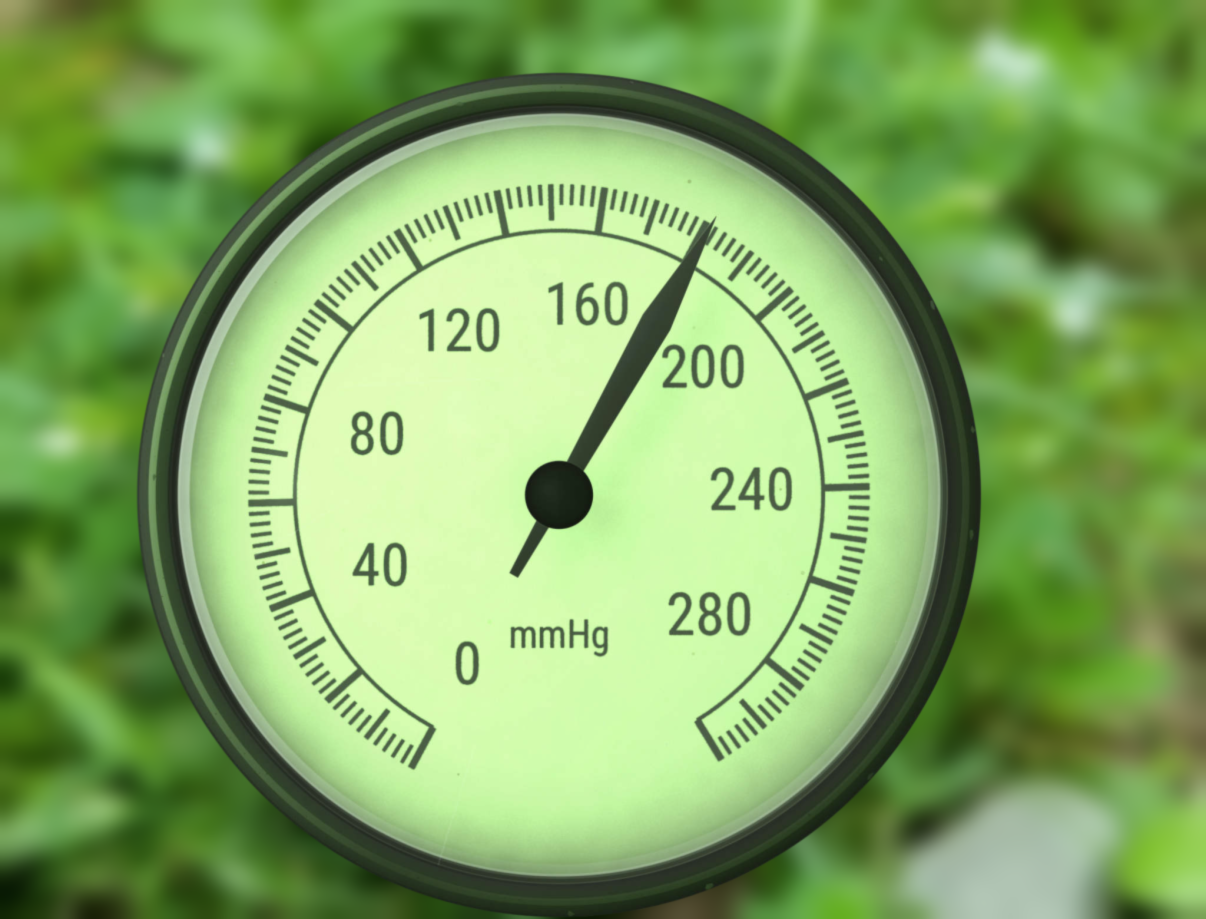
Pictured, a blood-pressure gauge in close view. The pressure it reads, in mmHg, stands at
181 mmHg
